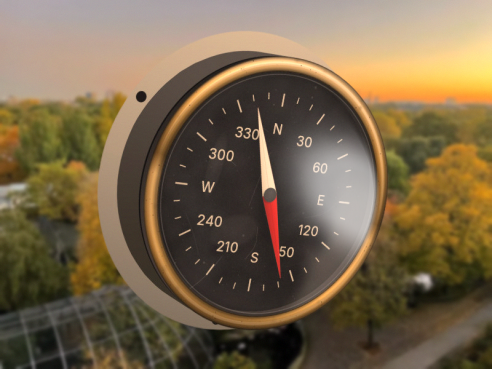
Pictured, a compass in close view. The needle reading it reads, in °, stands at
160 °
